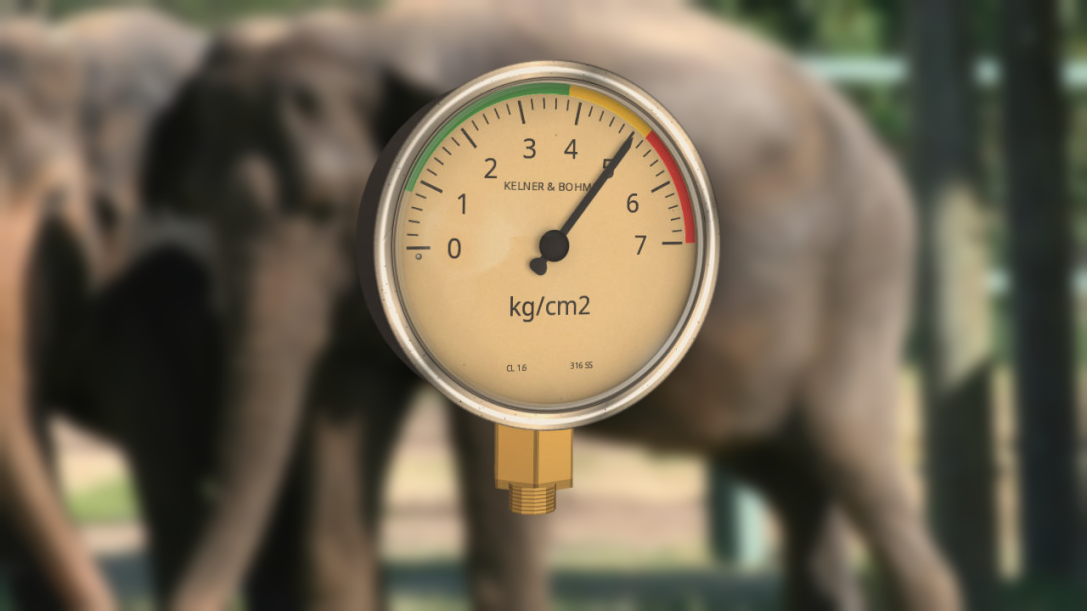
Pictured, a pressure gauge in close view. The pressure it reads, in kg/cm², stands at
5 kg/cm²
